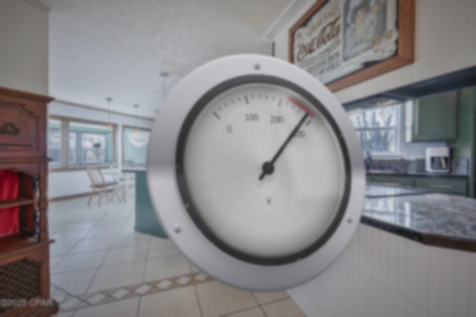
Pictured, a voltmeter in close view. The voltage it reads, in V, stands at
280 V
